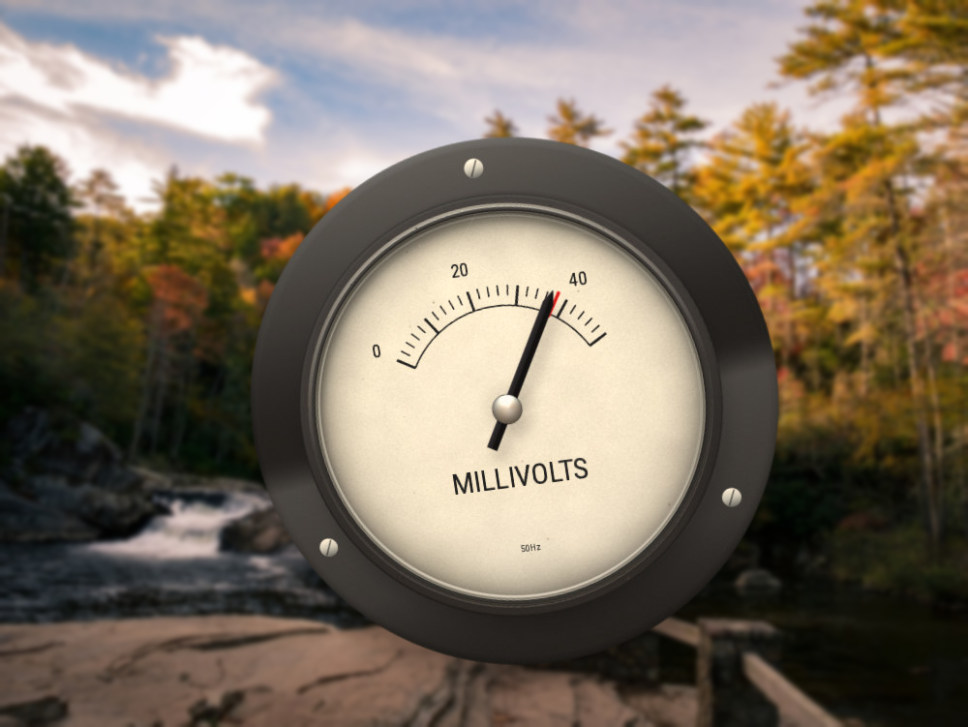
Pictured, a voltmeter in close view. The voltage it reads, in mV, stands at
37 mV
